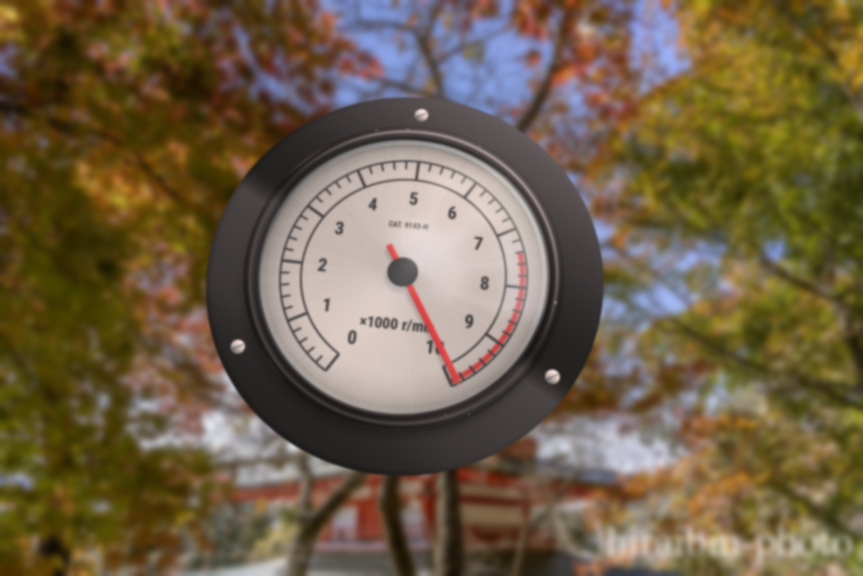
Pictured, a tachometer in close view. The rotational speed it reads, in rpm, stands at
9900 rpm
